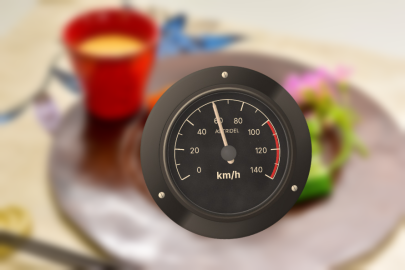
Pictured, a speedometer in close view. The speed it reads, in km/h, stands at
60 km/h
